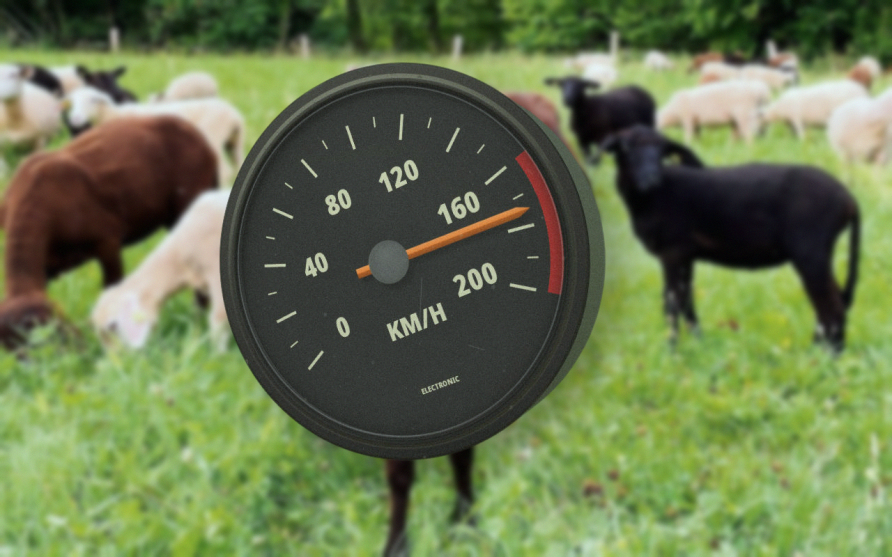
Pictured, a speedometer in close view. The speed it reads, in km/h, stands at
175 km/h
